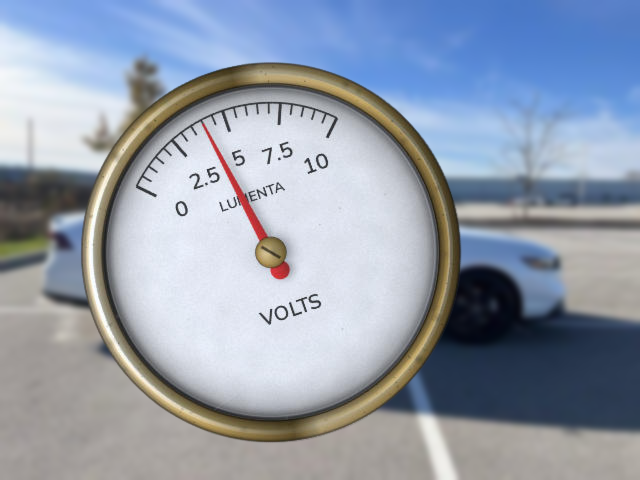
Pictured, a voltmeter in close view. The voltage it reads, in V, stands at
4 V
